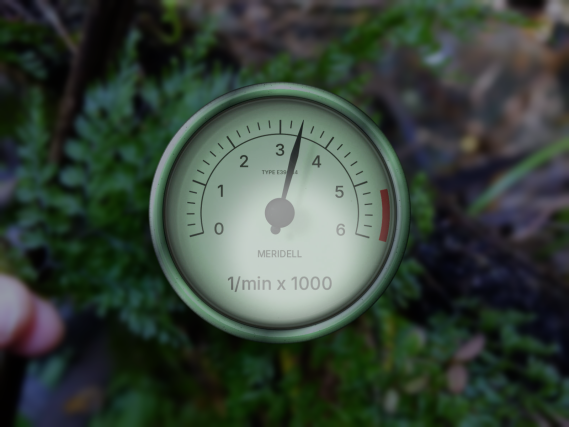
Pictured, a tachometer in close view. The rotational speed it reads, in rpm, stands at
3400 rpm
